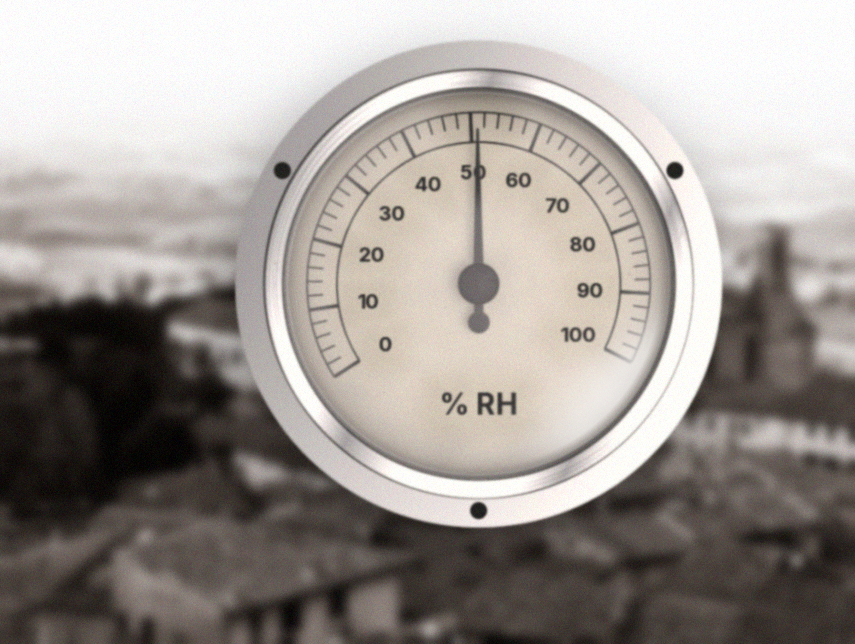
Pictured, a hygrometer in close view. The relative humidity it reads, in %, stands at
51 %
